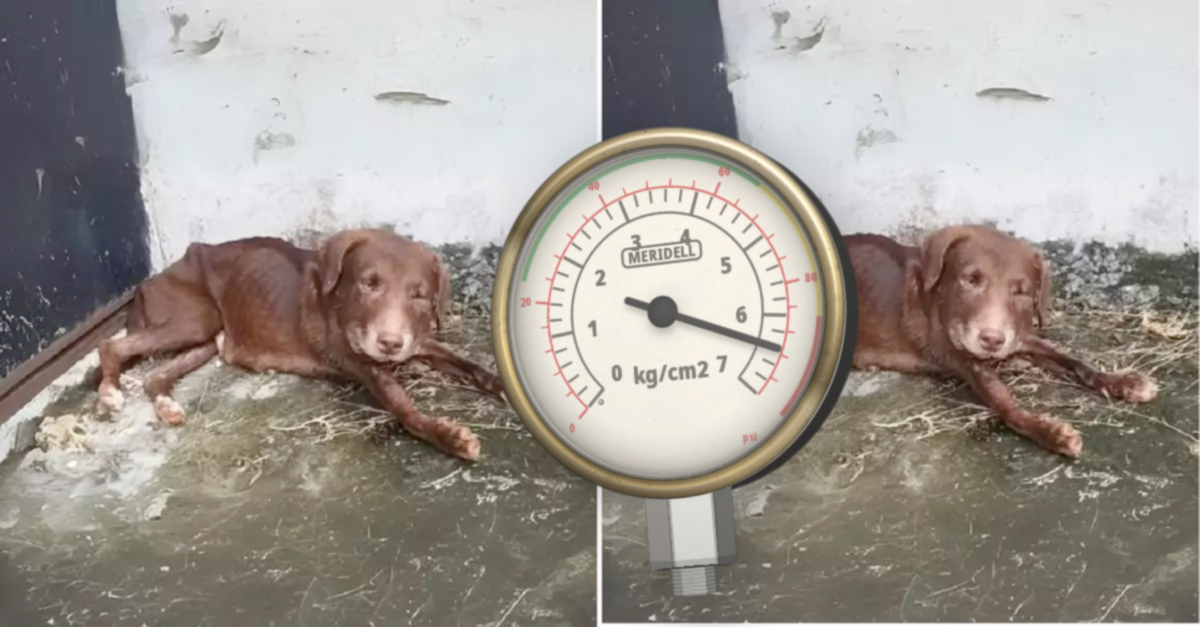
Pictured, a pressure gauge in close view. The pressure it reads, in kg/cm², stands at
6.4 kg/cm²
